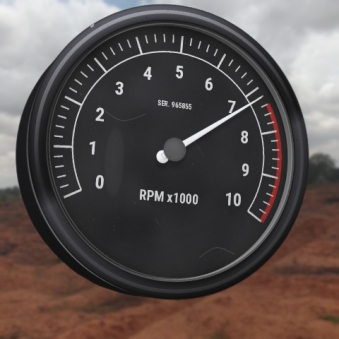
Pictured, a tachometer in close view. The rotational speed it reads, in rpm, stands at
7200 rpm
